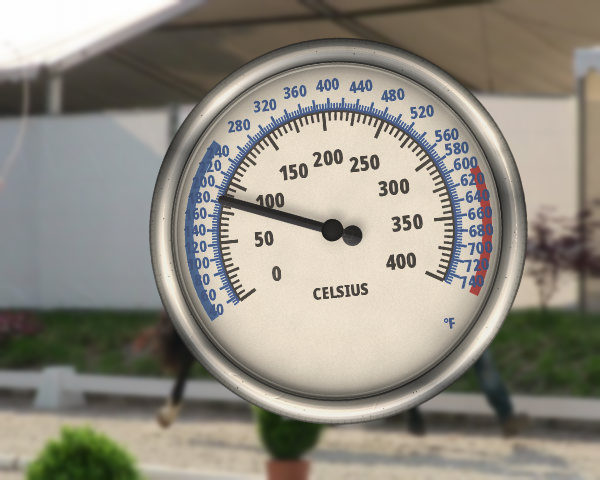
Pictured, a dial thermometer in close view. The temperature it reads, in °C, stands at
85 °C
